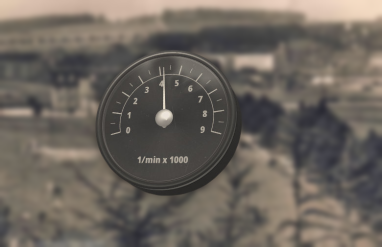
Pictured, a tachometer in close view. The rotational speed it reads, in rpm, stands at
4250 rpm
